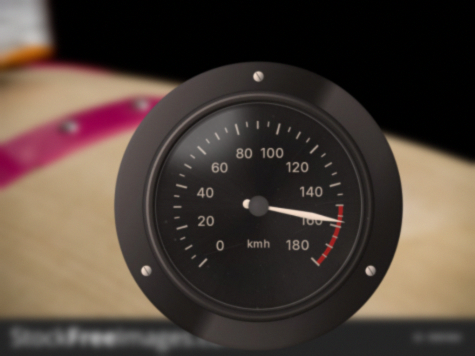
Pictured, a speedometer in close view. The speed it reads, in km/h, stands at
157.5 km/h
